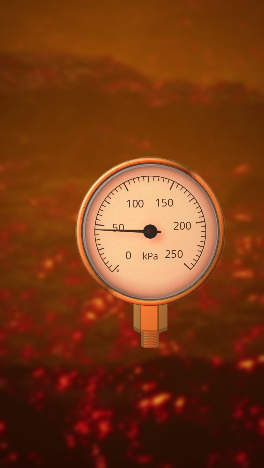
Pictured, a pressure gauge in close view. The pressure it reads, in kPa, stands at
45 kPa
